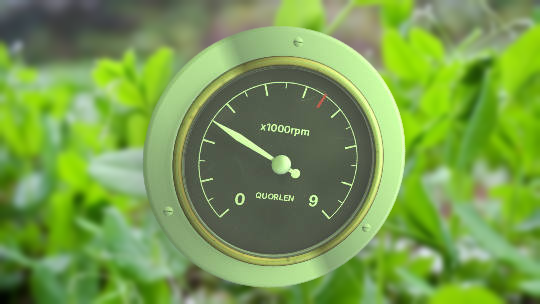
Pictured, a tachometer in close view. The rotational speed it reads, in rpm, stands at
2500 rpm
